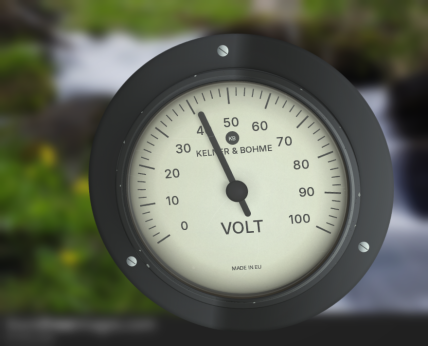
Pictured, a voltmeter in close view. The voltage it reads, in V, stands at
42 V
